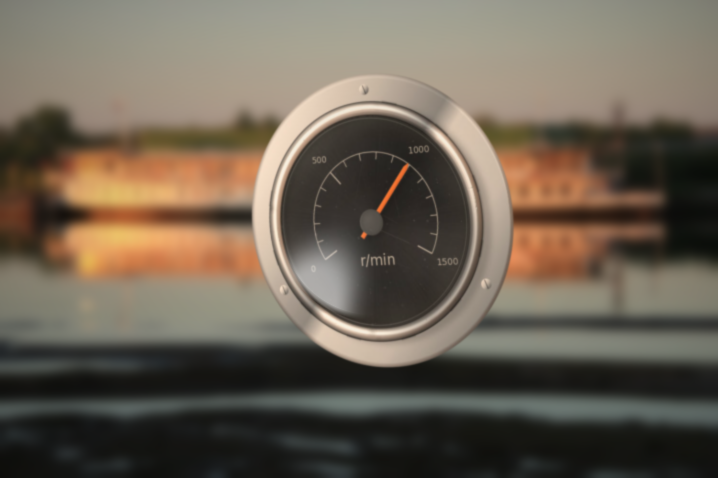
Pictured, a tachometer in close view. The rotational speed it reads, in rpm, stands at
1000 rpm
